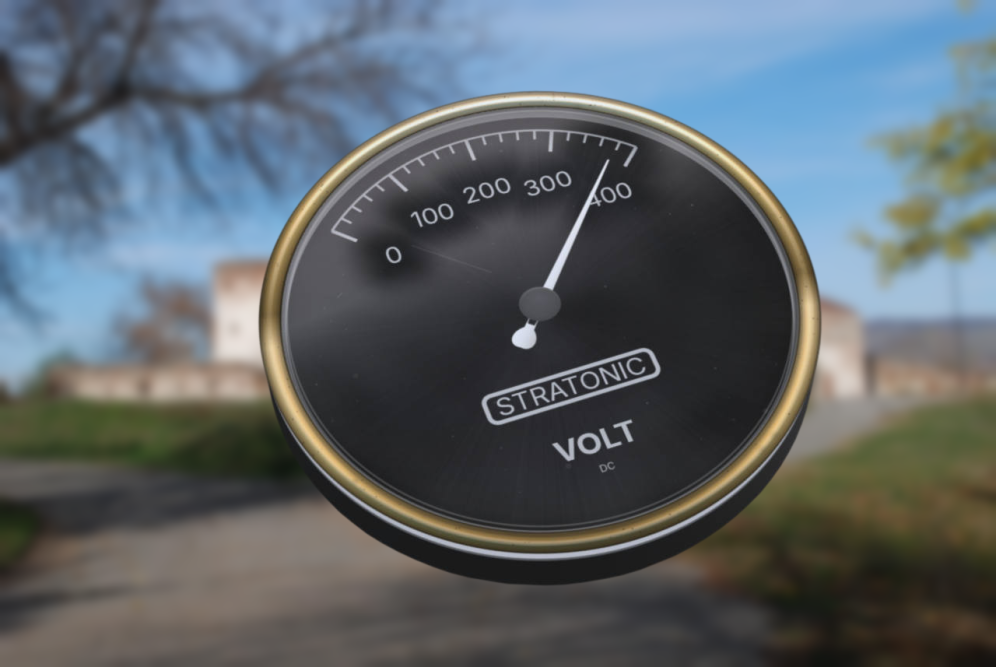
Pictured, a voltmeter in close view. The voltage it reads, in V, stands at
380 V
